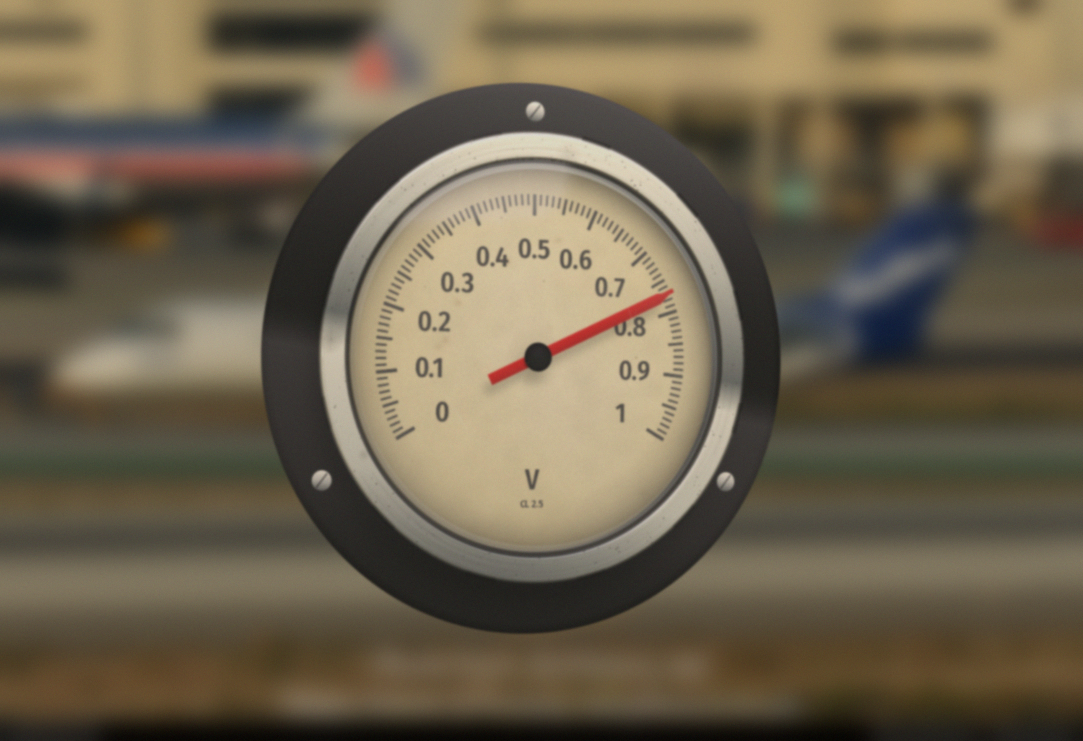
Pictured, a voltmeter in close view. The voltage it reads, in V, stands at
0.77 V
